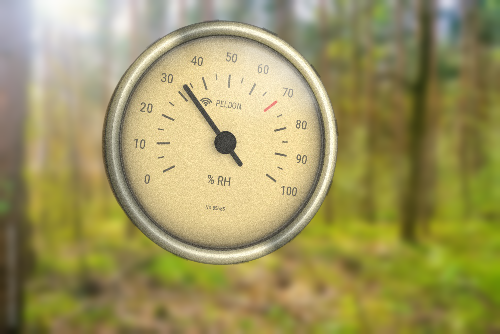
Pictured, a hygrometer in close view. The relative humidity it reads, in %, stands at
32.5 %
